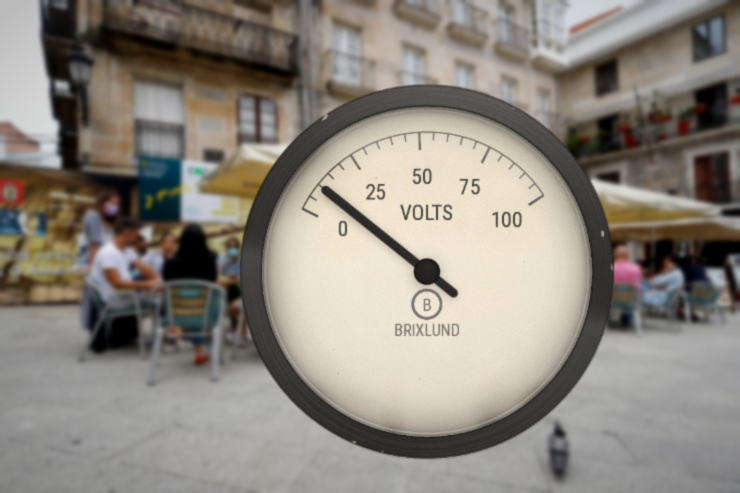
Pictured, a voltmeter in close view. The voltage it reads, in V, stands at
10 V
